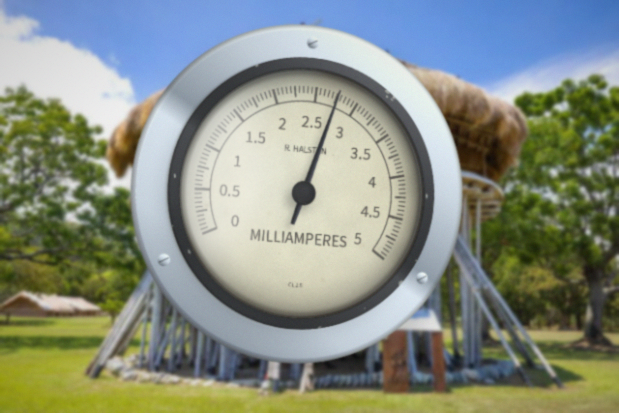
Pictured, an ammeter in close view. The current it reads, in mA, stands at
2.75 mA
